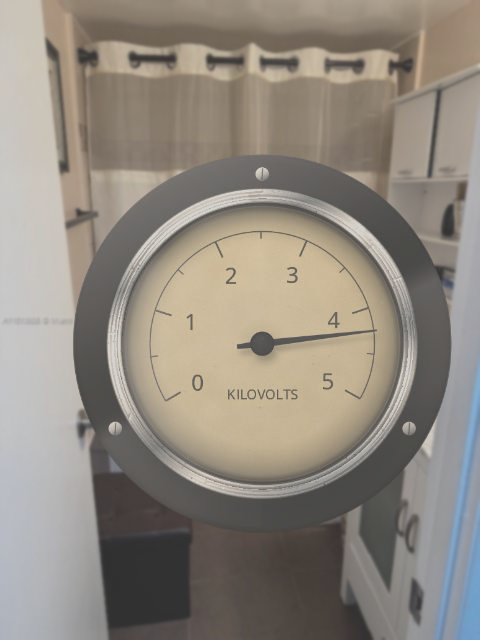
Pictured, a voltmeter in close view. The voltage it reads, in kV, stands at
4.25 kV
